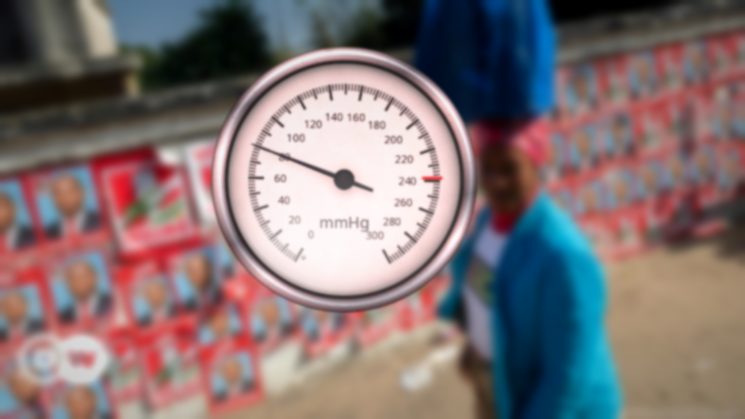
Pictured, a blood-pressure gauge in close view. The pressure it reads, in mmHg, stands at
80 mmHg
